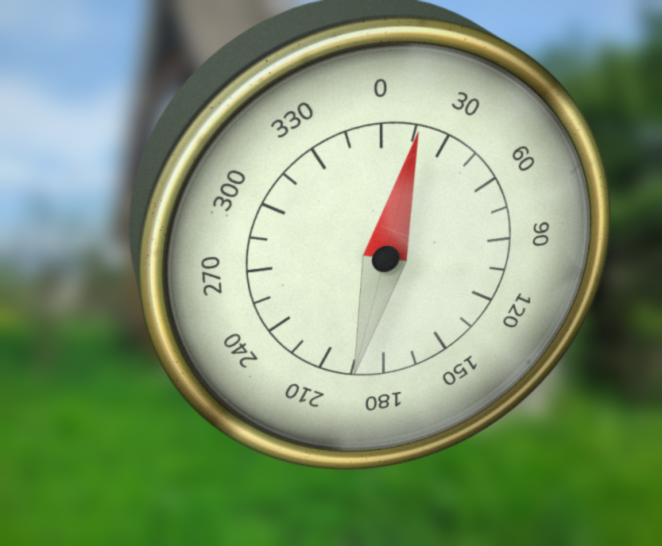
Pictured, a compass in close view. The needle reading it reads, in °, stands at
15 °
